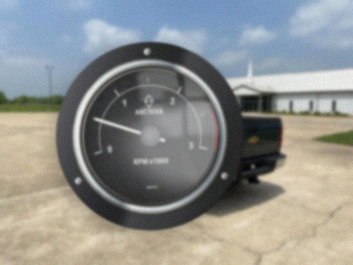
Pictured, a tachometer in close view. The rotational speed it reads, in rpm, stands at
500 rpm
